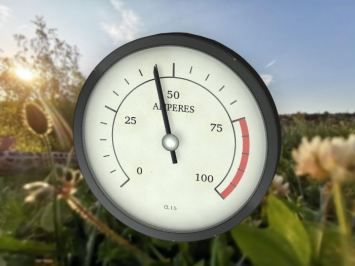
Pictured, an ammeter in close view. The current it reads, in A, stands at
45 A
